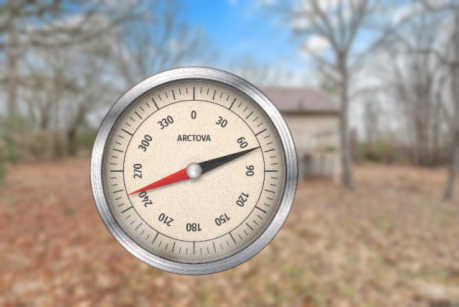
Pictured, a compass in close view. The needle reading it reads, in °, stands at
250 °
